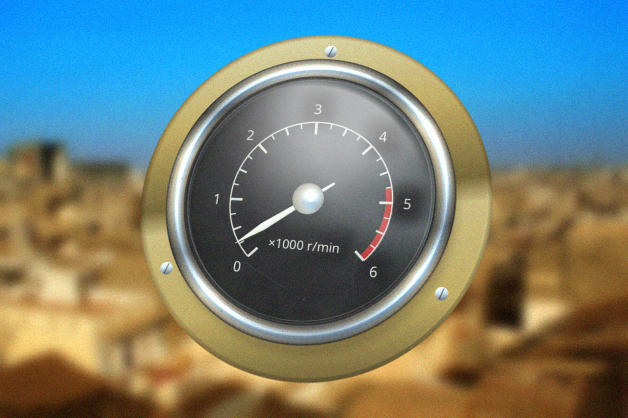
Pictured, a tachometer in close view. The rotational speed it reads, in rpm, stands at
250 rpm
